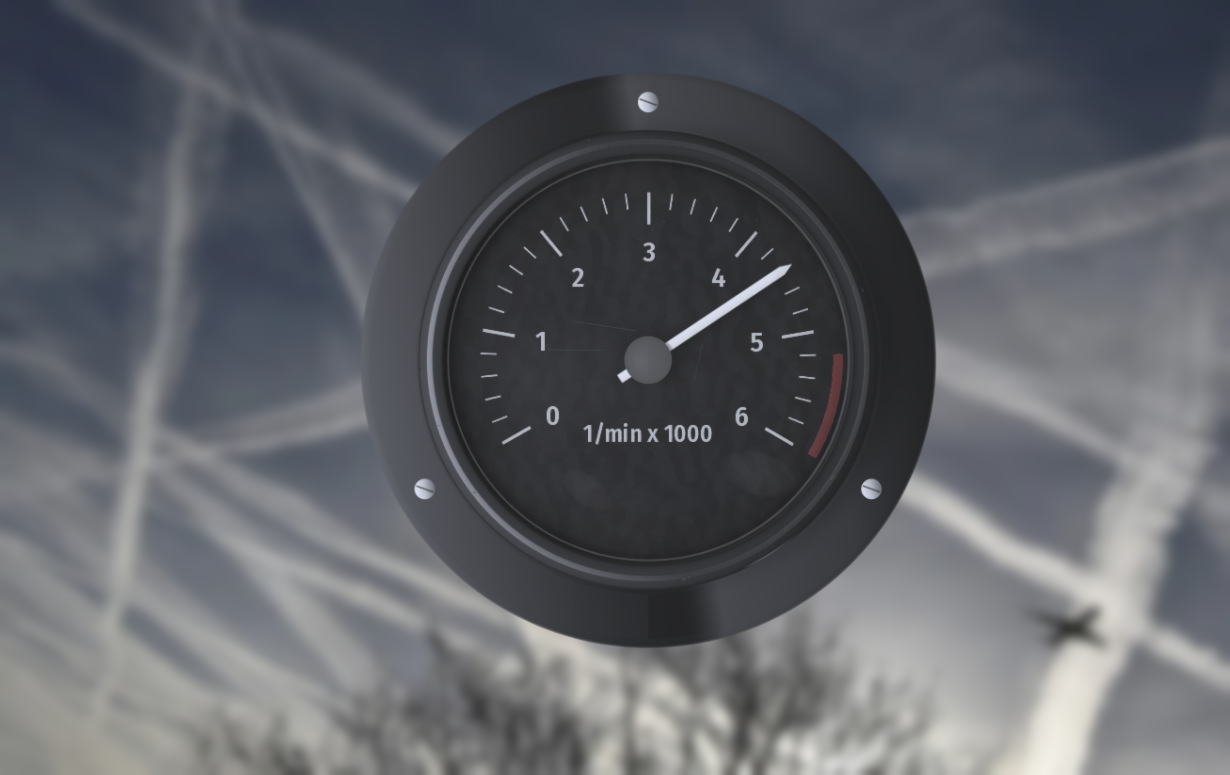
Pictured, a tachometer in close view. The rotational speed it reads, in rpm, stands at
4400 rpm
